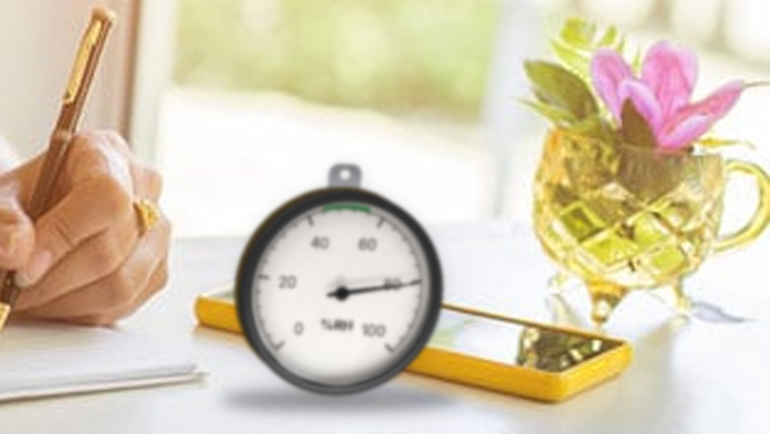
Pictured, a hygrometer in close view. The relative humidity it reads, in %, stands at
80 %
